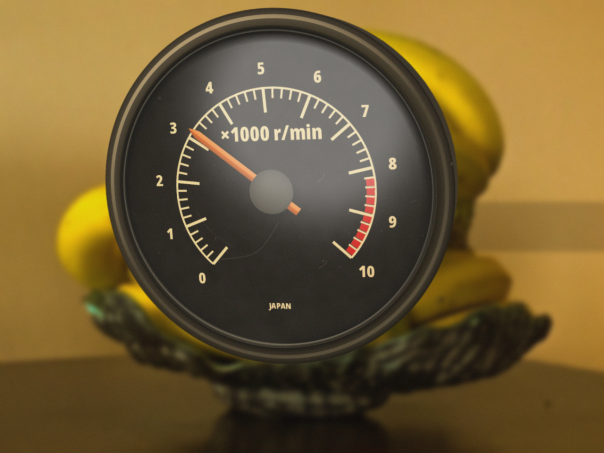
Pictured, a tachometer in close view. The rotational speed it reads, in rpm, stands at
3200 rpm
